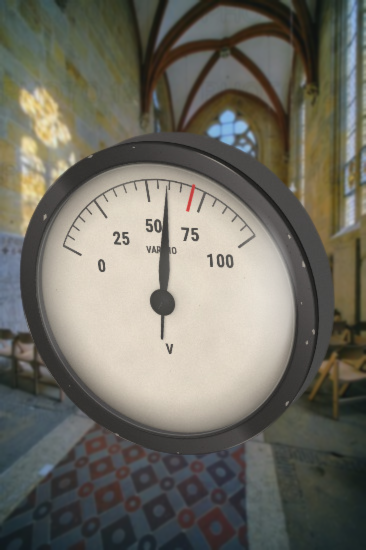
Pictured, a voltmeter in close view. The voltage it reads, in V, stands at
60 V
